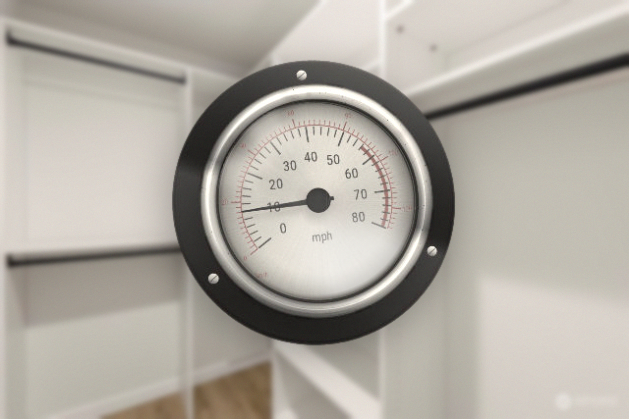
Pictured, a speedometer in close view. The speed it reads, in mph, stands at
10 mph
